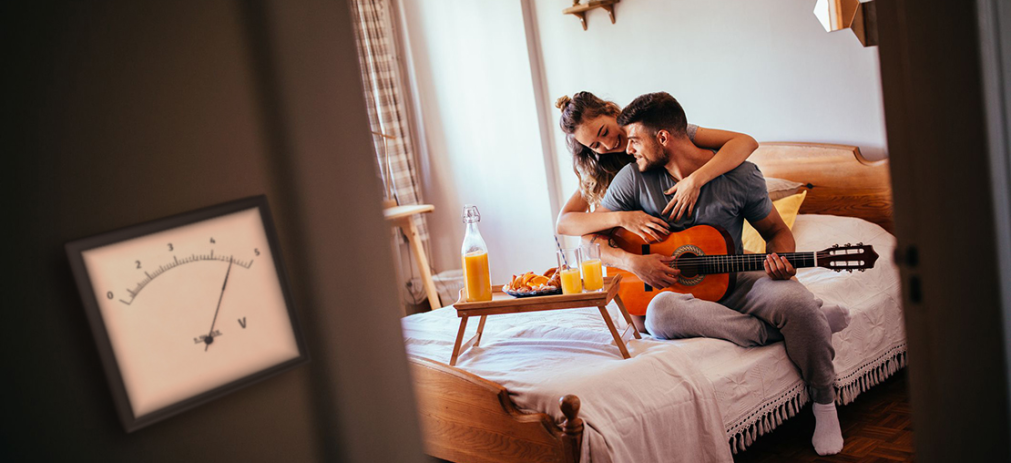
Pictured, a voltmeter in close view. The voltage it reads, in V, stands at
4.5 V
